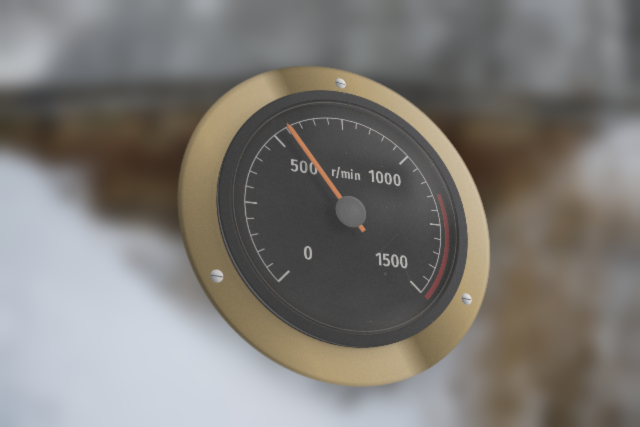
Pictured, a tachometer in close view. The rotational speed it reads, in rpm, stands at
550 rpm
